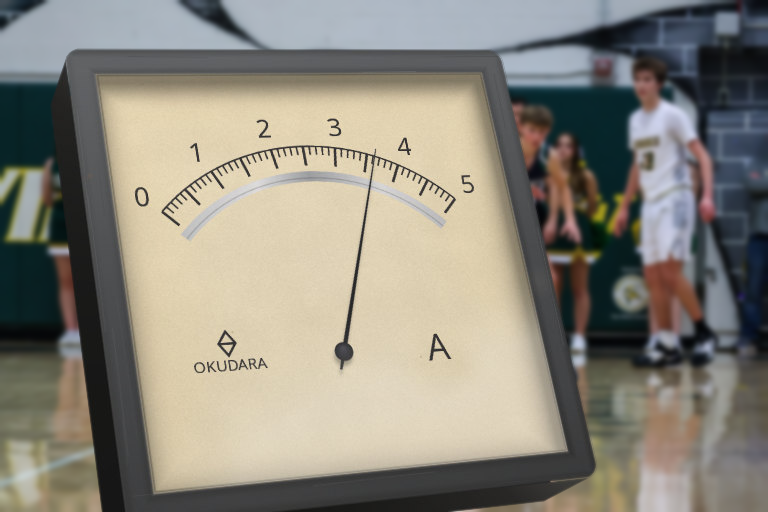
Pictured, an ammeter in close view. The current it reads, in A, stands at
3.6 A
